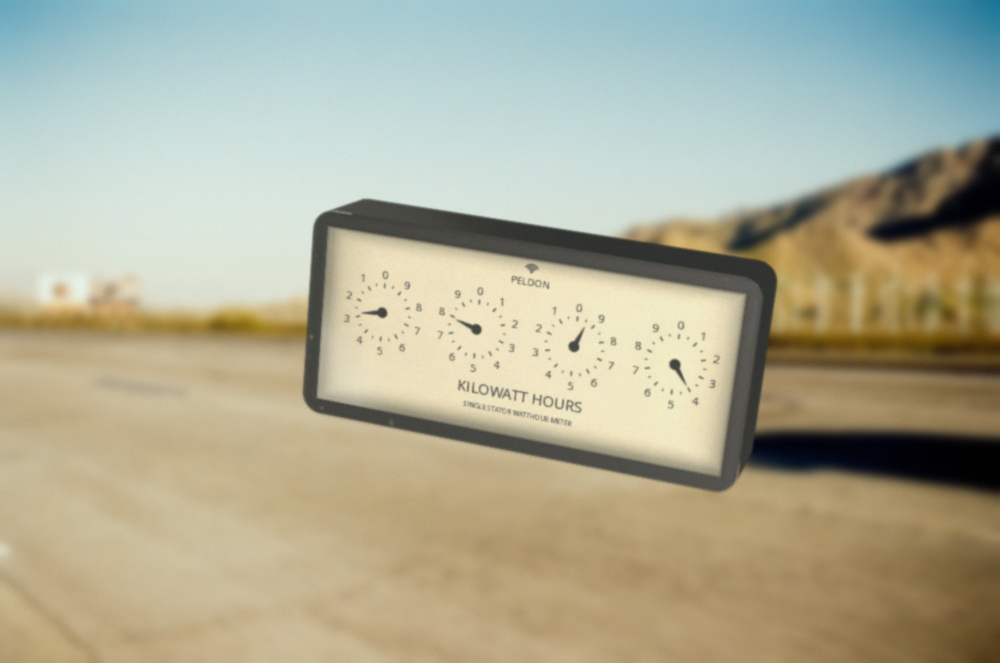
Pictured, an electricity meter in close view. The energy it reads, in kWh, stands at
2794 kWh
